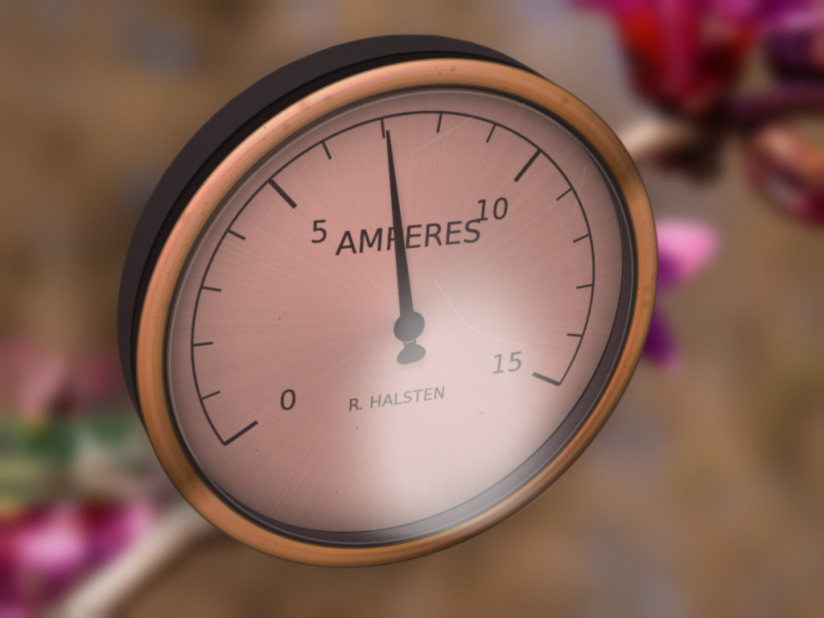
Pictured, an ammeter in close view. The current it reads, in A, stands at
7 A
